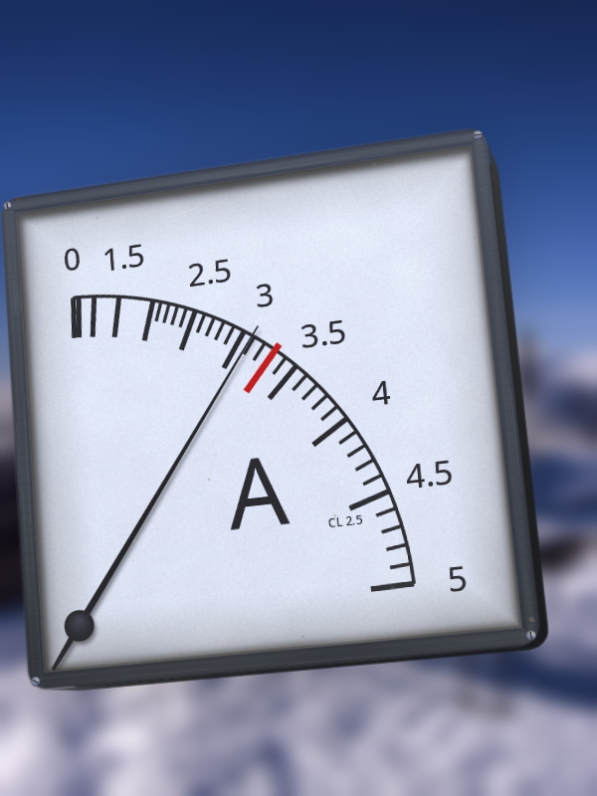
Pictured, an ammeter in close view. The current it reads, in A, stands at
3.1 A
